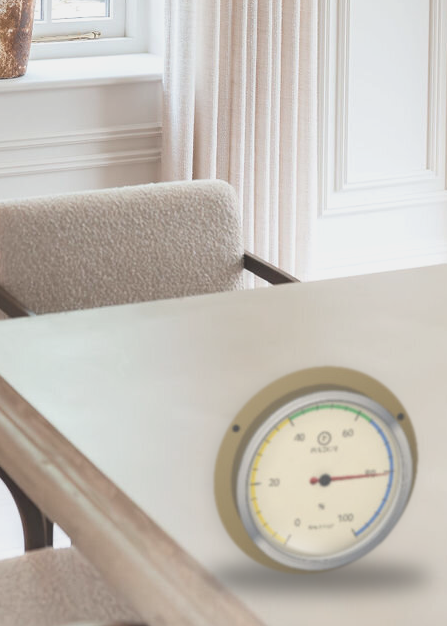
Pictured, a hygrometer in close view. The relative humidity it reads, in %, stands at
80 %
